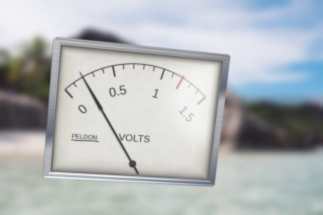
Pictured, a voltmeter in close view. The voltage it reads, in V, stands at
0.2 V
